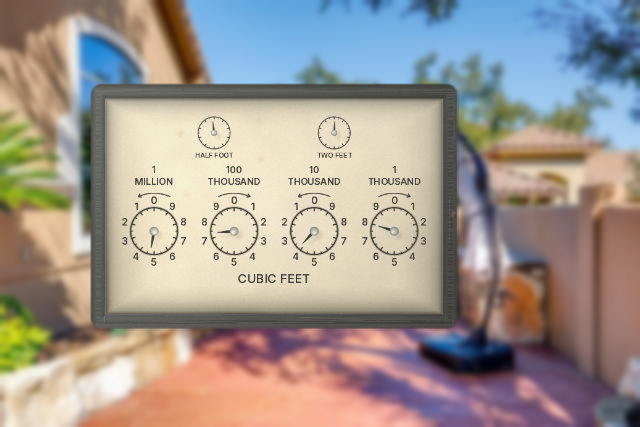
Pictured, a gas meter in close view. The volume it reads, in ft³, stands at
473800 ft³
